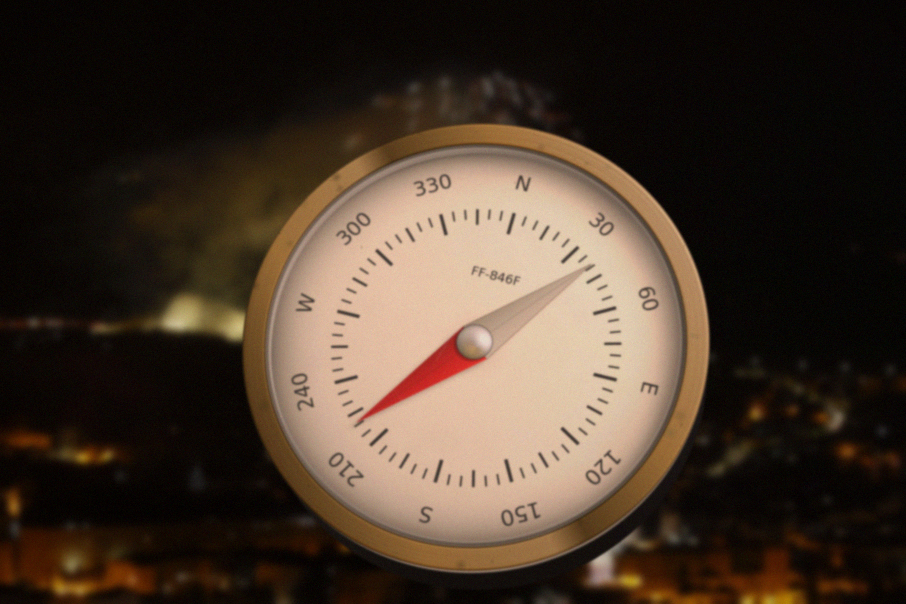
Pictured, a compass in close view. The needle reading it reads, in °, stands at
220 °
